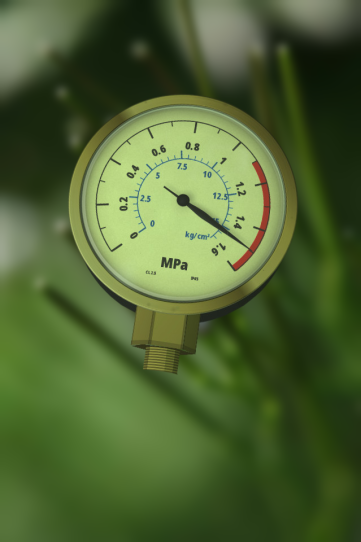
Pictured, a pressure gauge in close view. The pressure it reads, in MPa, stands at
1.5 MPa
